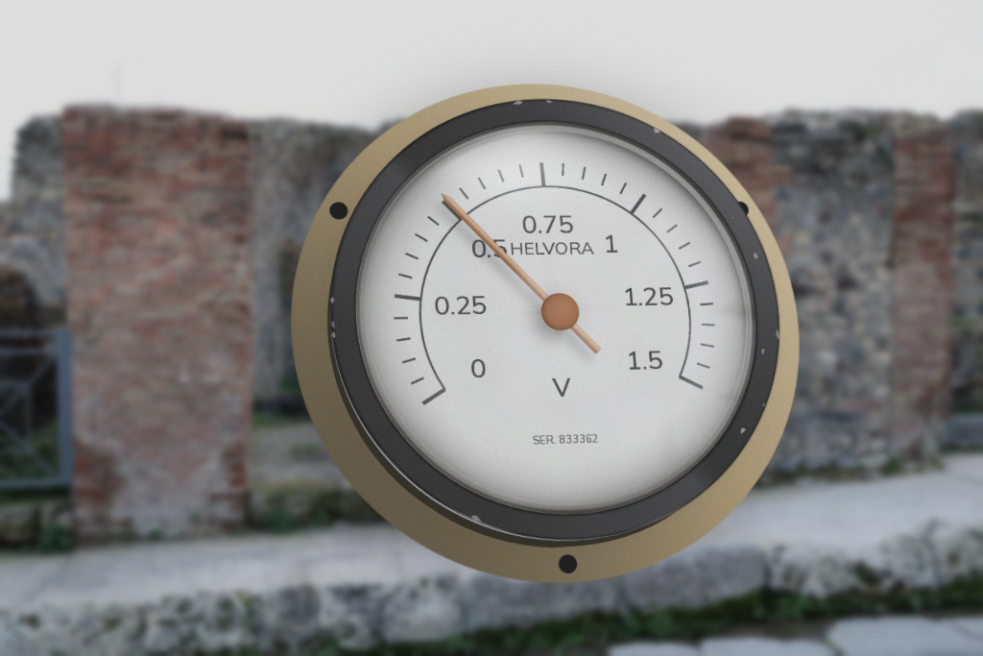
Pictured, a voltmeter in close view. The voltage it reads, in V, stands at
0.5 V
